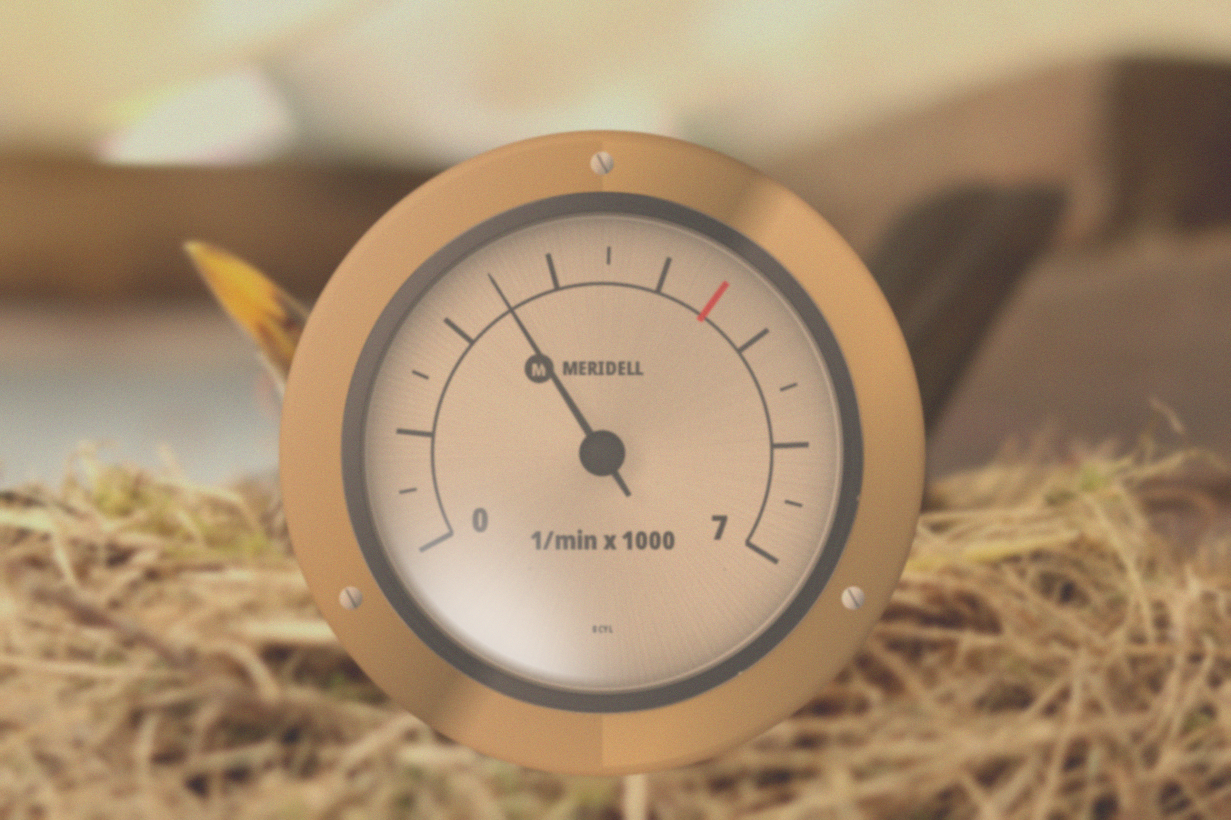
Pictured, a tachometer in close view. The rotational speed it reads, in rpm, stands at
2500 rpm
